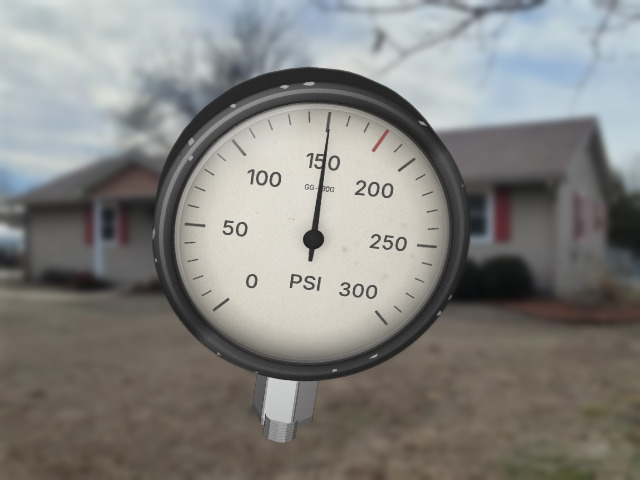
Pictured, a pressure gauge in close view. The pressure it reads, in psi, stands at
150 psi
